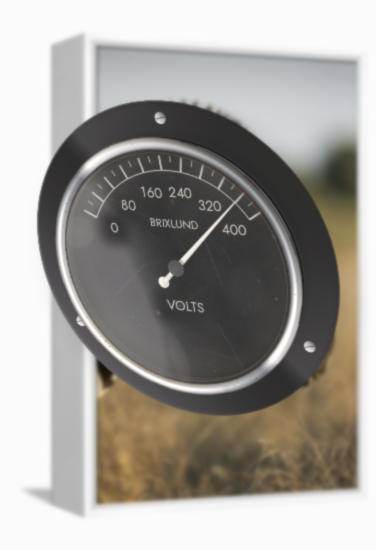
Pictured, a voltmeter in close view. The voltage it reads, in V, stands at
360 V
